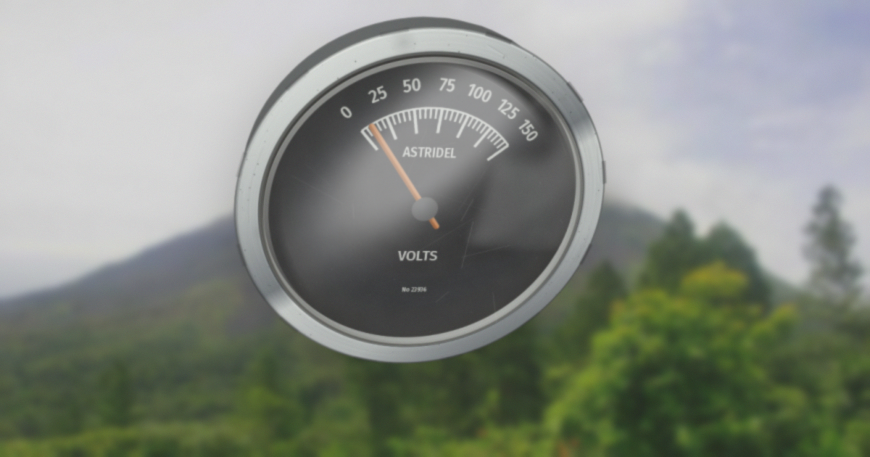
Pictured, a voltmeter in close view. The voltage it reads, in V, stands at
10 V
